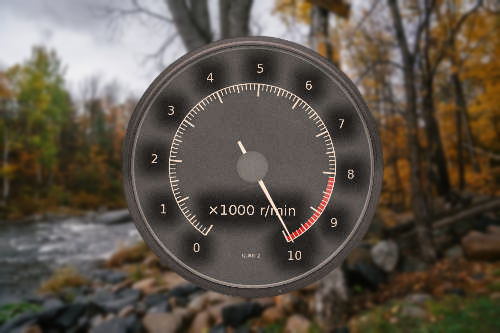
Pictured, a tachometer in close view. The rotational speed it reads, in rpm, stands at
9900 rpm
